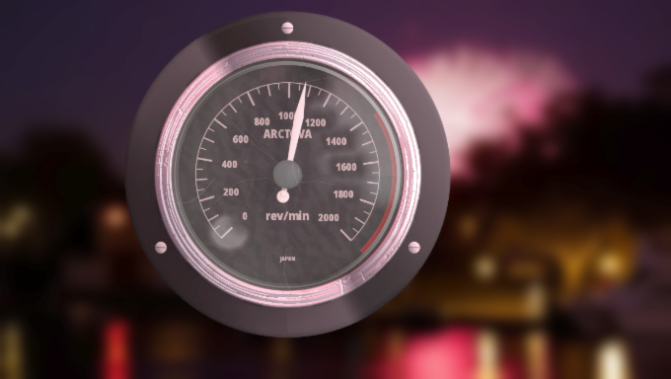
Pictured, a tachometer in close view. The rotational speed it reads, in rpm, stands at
1075 rpm
